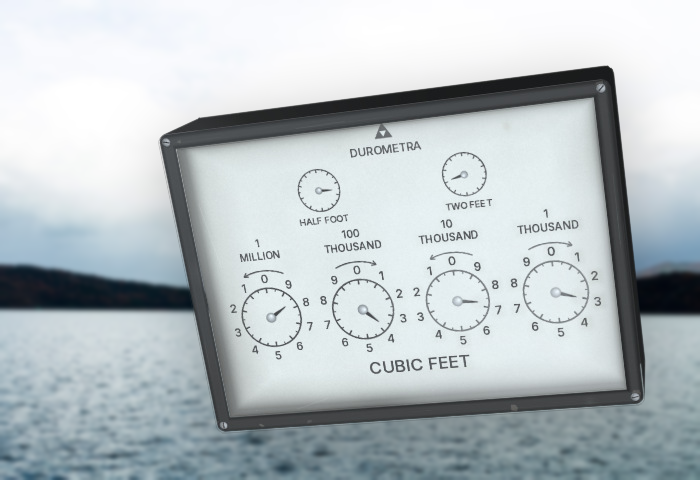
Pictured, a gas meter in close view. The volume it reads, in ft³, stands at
837300 ft³
